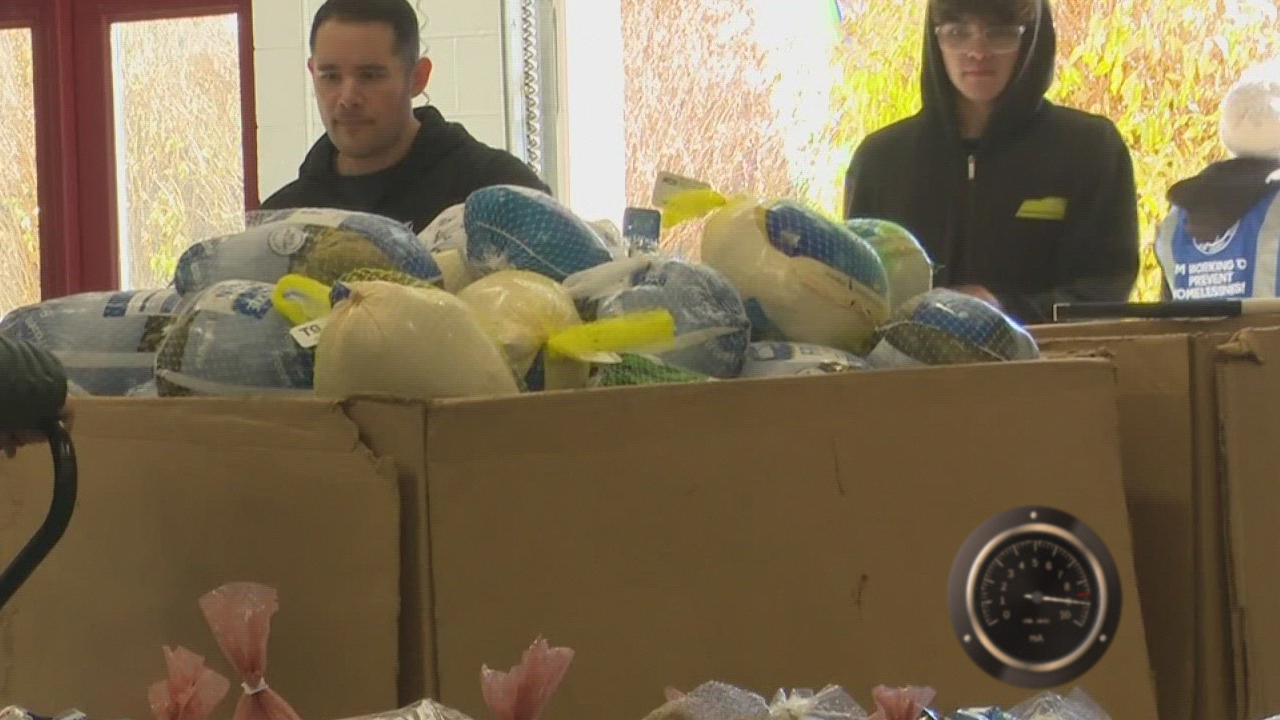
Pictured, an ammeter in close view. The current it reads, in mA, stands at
9 mA
